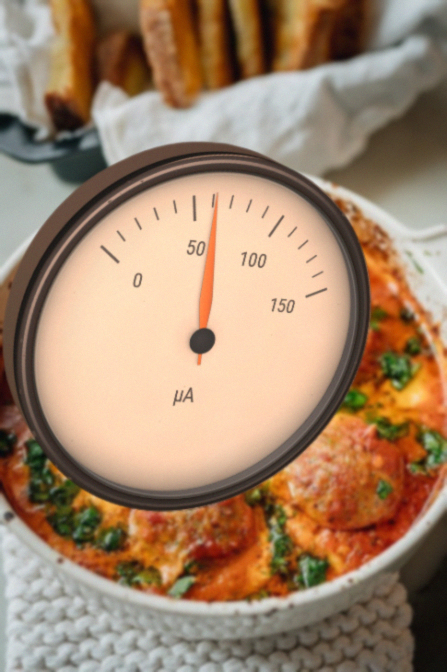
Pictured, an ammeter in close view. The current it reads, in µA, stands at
60 µA
